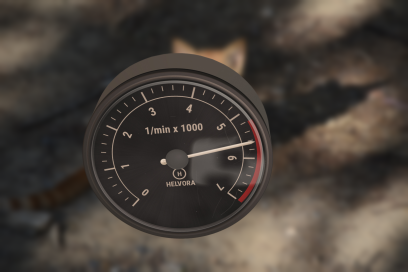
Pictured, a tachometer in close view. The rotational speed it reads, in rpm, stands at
5600 rpm
